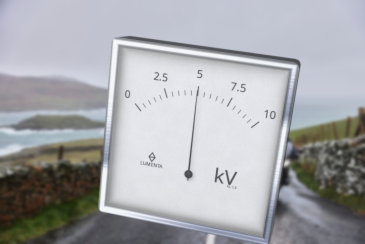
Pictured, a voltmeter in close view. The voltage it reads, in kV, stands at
5 kV
